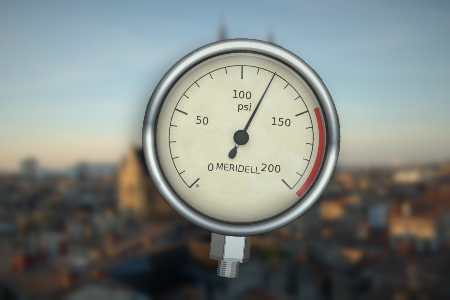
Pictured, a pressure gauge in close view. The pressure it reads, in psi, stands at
120 psi
